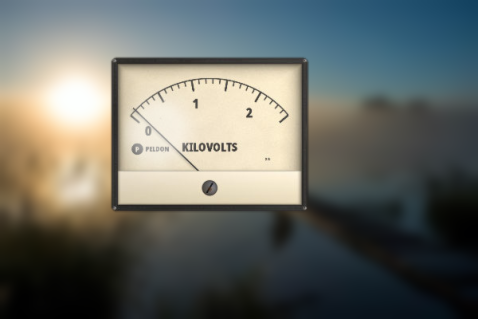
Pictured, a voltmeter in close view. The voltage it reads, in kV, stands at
0.1 kV
